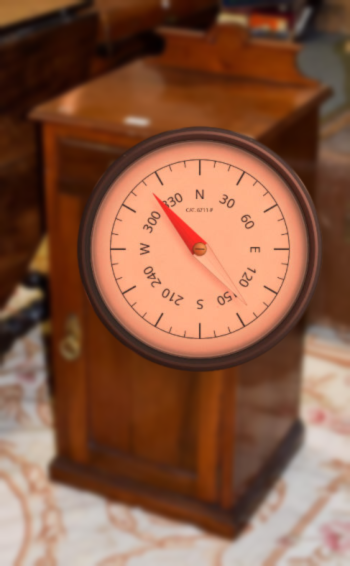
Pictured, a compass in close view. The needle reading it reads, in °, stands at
320 °
